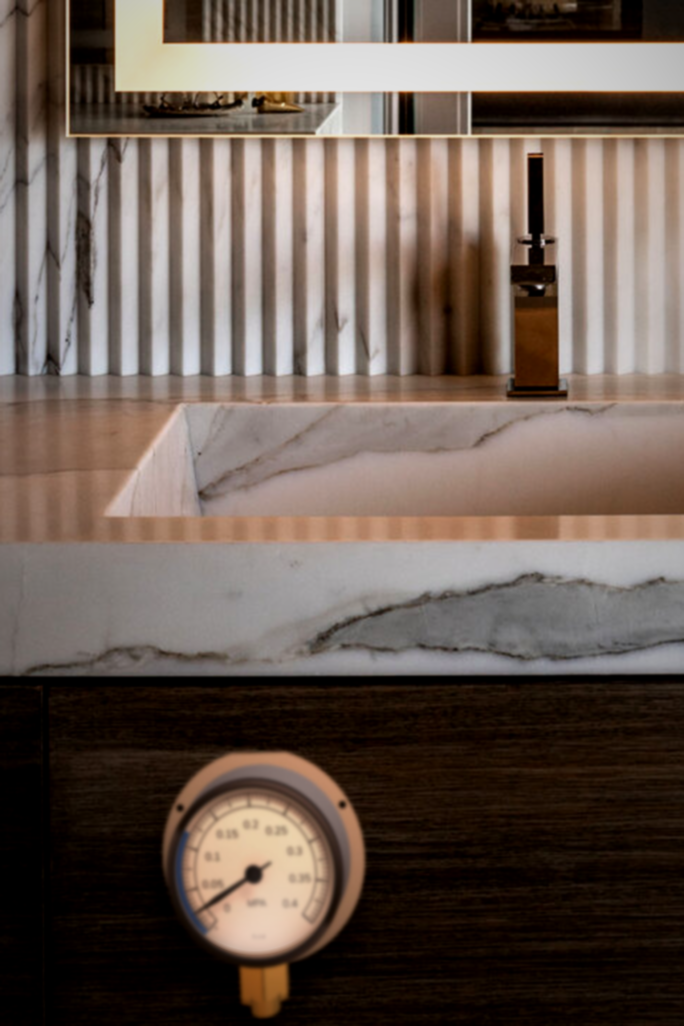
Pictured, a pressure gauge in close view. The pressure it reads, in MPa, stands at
0.025 MPa
